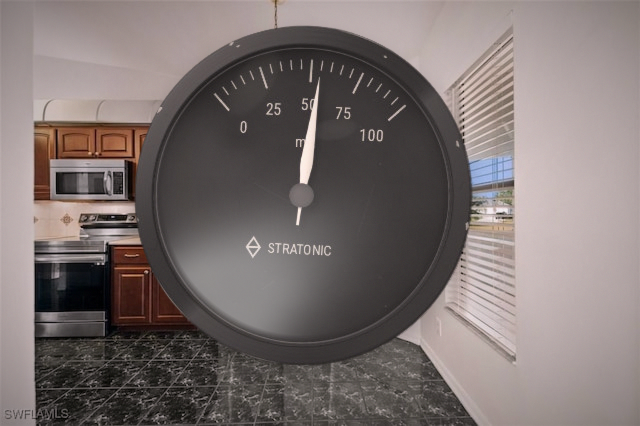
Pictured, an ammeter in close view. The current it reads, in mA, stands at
55 mA
